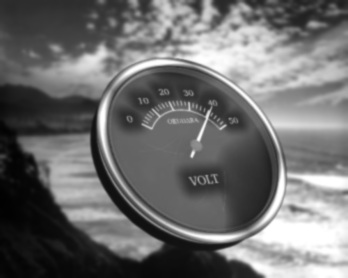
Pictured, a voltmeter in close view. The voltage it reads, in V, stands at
40 V
